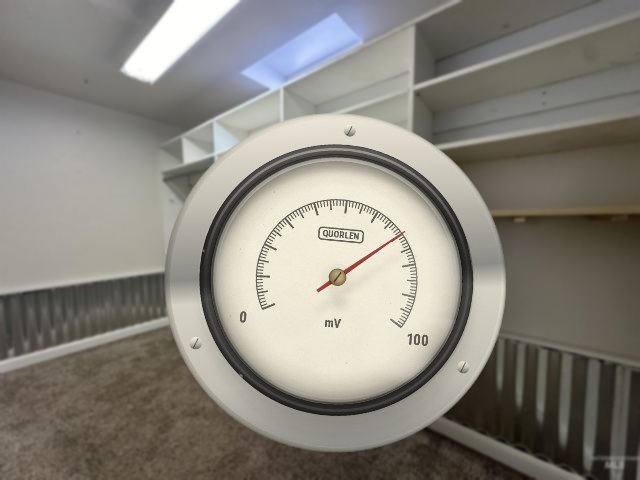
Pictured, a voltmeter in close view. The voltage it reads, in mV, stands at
70 mV
